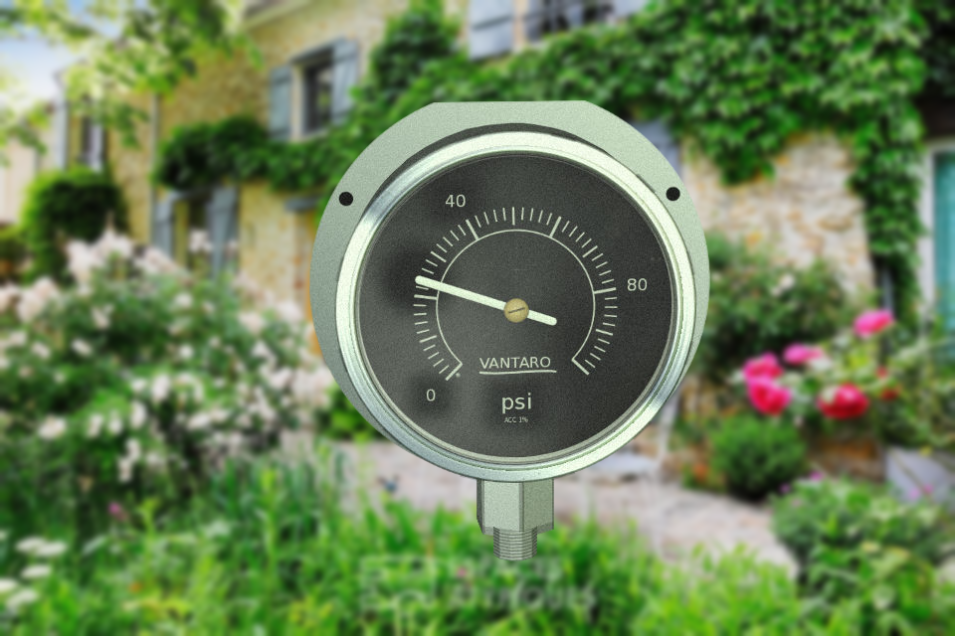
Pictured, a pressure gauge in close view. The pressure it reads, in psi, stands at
24 psi
